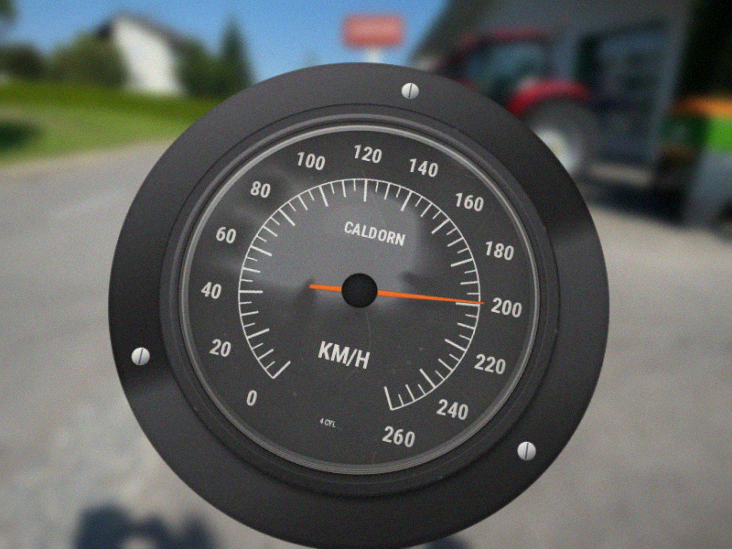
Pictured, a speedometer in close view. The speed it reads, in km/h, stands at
200 km/h
